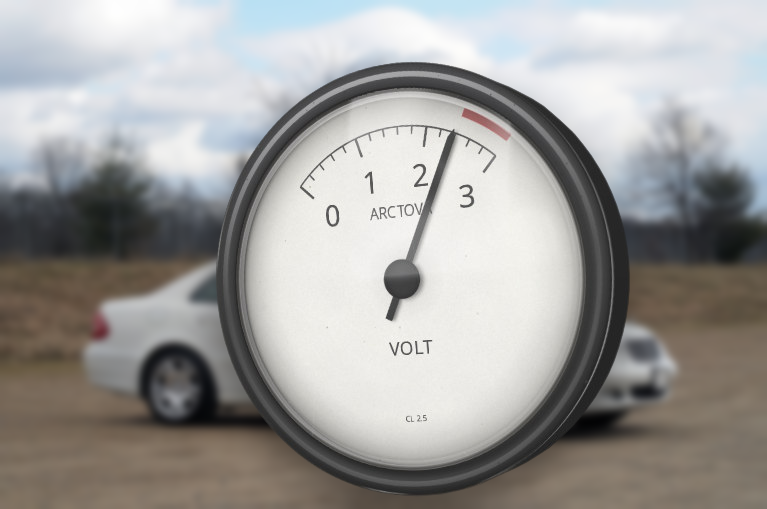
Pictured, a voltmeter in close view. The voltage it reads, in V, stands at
2.4 V
